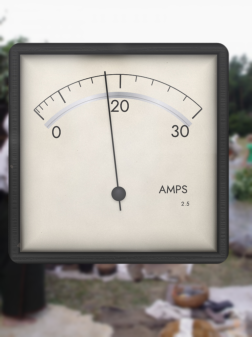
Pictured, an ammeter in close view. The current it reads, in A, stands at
18 A
